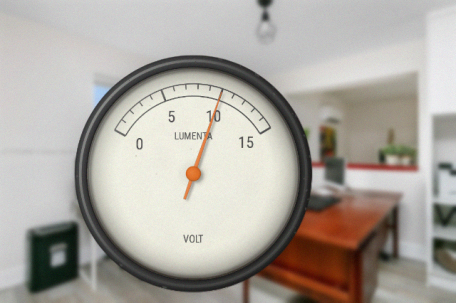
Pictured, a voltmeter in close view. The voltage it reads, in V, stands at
10 V
